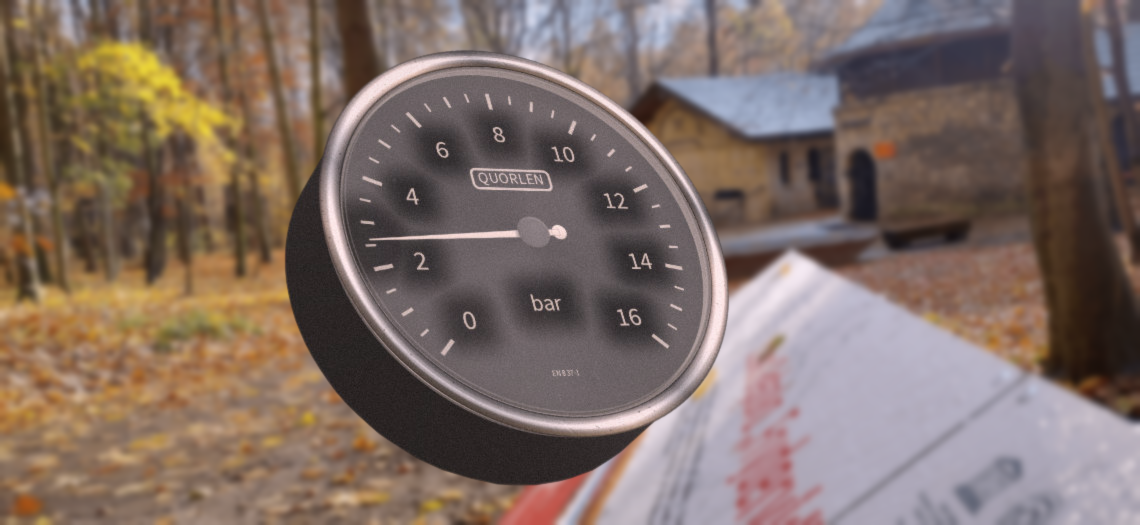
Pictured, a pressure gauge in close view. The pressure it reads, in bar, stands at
2.5 bar
